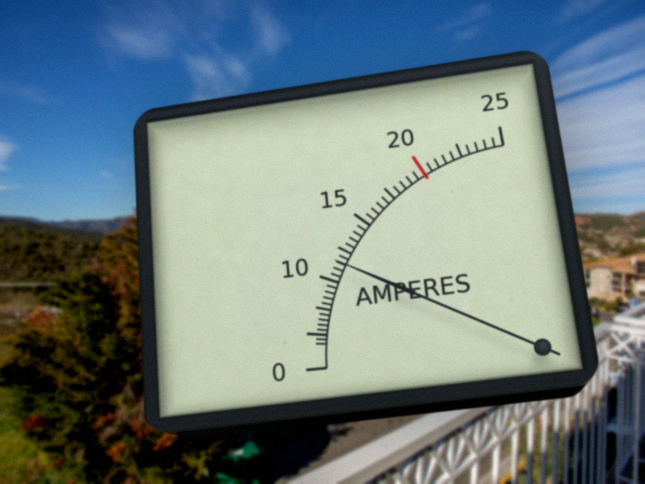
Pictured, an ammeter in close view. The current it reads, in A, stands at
11.5 A
